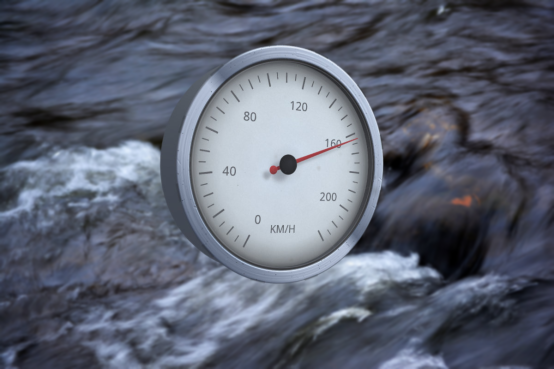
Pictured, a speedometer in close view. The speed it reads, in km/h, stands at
162.5 km/h
